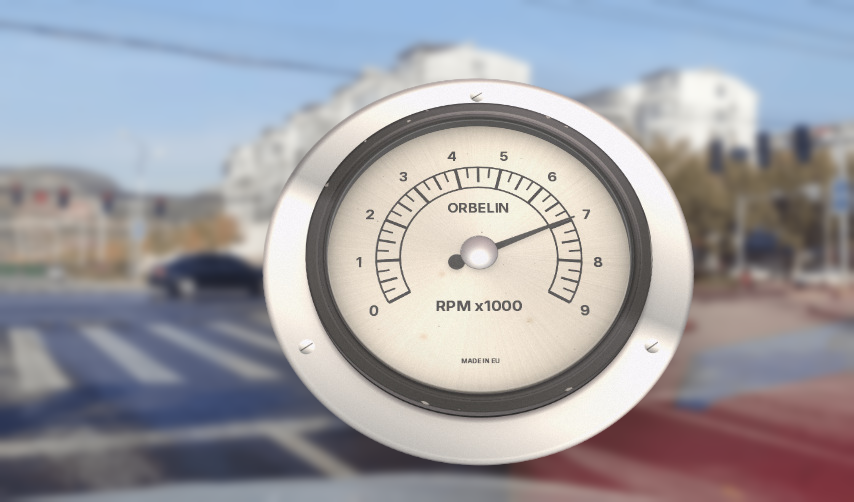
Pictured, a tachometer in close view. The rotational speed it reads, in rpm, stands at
7000 rpm
